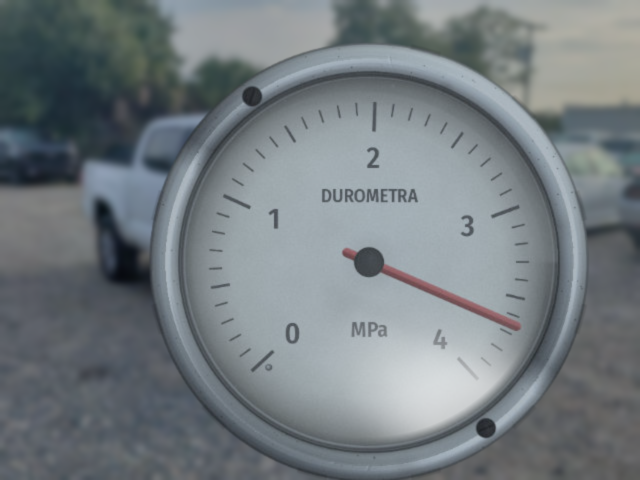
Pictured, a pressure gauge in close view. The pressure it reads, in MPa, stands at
3.65 MPa
